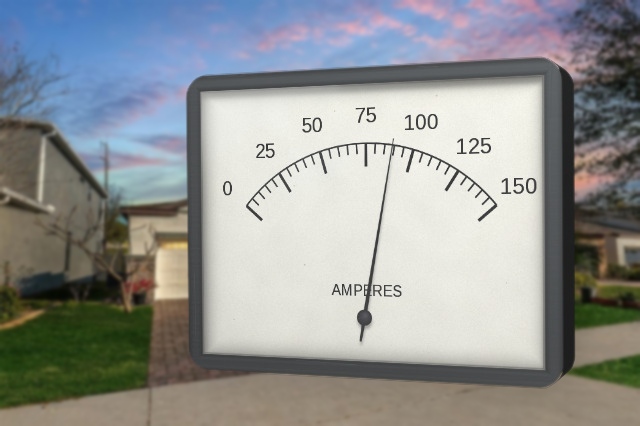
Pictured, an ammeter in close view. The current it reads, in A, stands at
90 A
